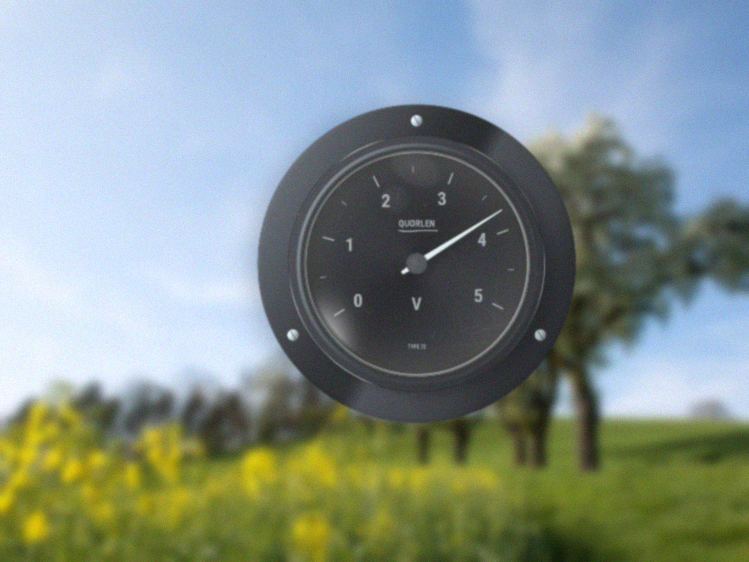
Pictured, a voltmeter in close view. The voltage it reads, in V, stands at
3.75 V
